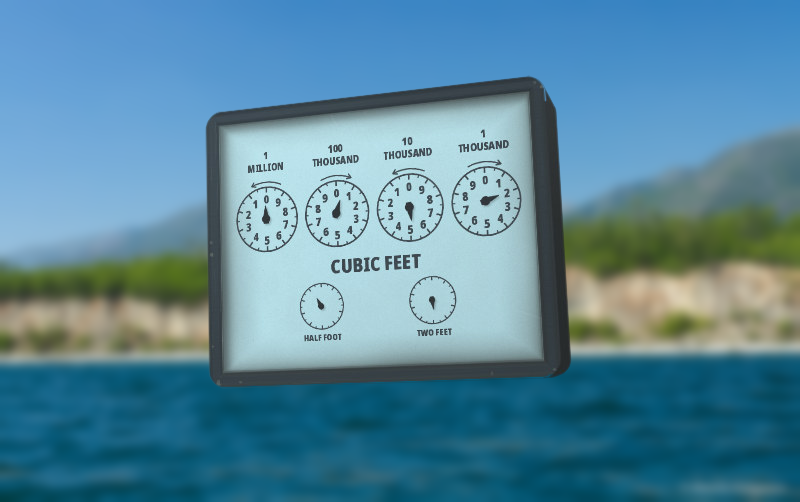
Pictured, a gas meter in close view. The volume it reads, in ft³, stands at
5200 ft³
